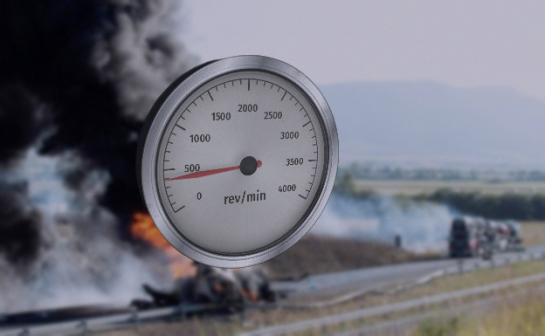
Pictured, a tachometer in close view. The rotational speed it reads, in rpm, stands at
400 rpm
